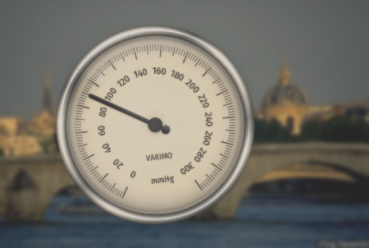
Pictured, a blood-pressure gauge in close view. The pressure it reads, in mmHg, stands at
90 mmHg
